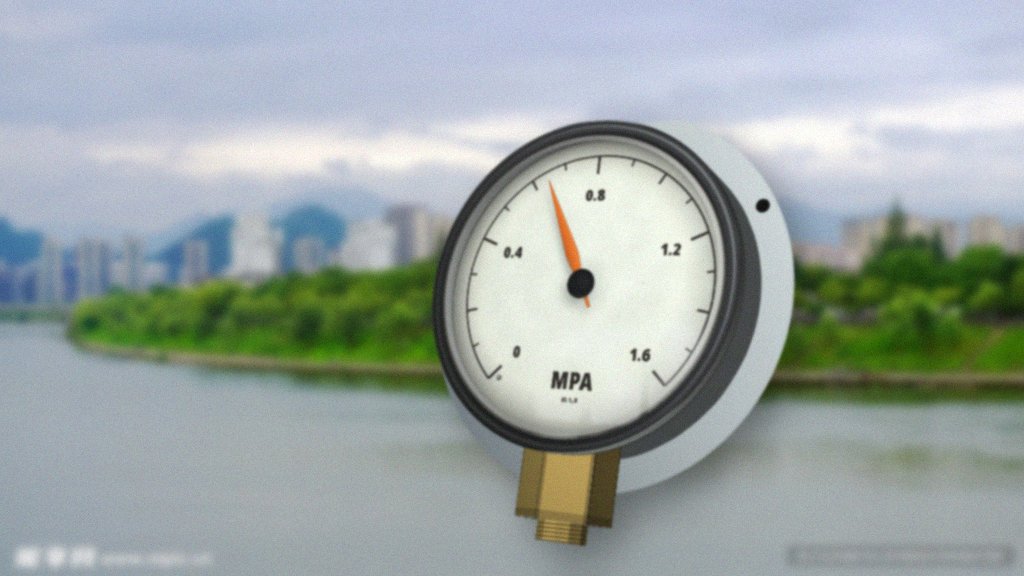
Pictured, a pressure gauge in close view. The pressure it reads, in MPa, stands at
0.65 MPa
